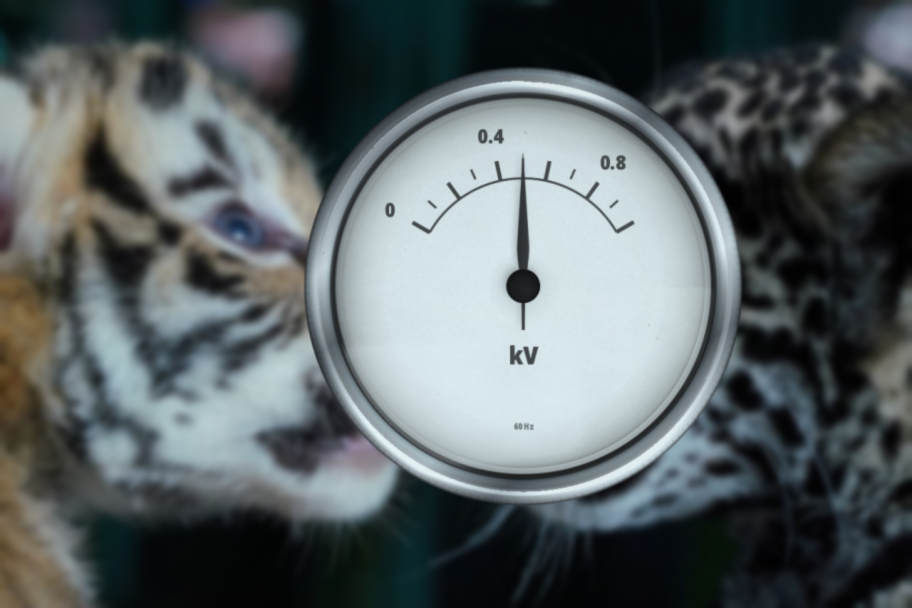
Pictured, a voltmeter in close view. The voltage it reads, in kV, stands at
0.5 kV
